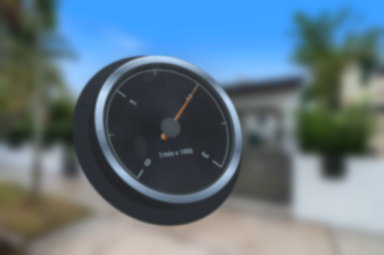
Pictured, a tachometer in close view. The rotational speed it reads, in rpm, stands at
2000 rpm
